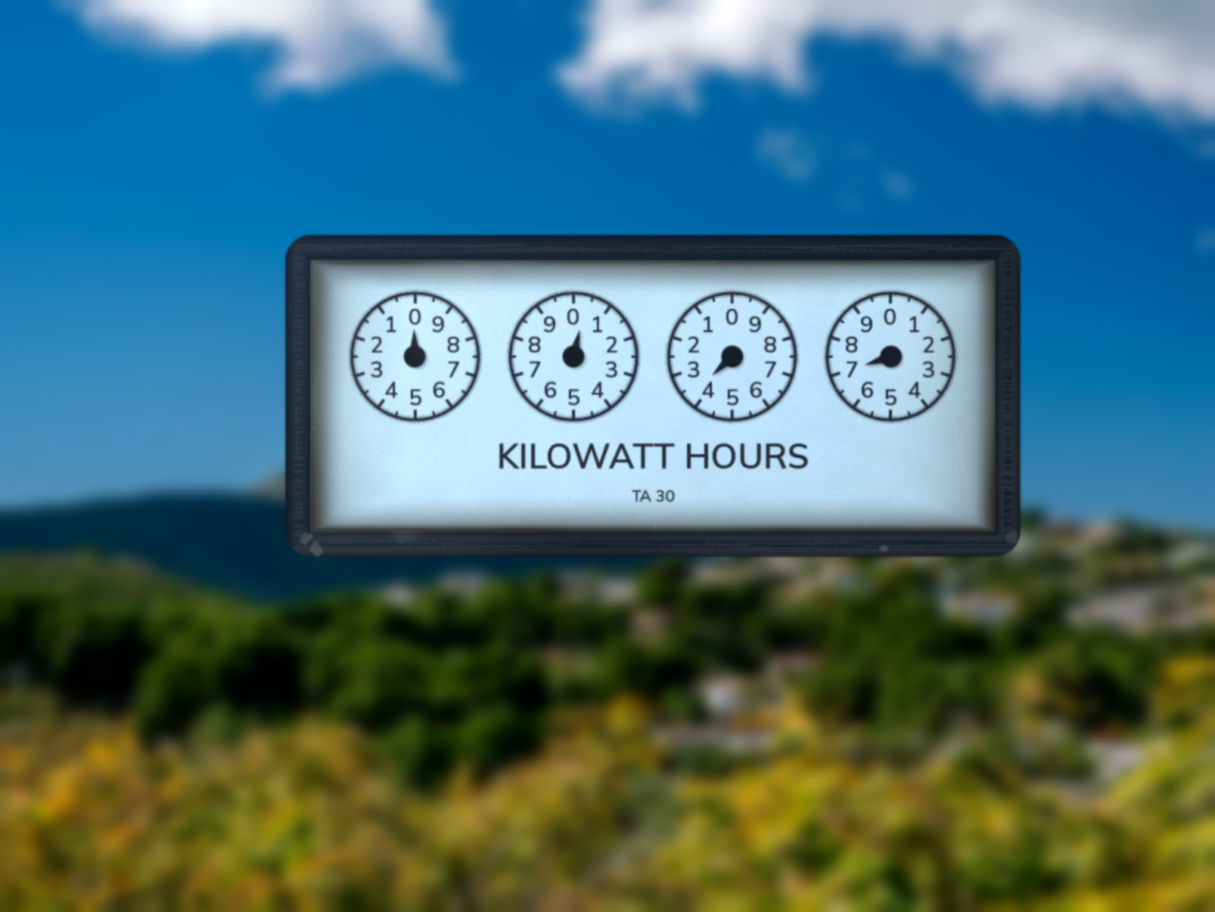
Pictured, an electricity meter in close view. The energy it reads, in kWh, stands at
37 kWh
